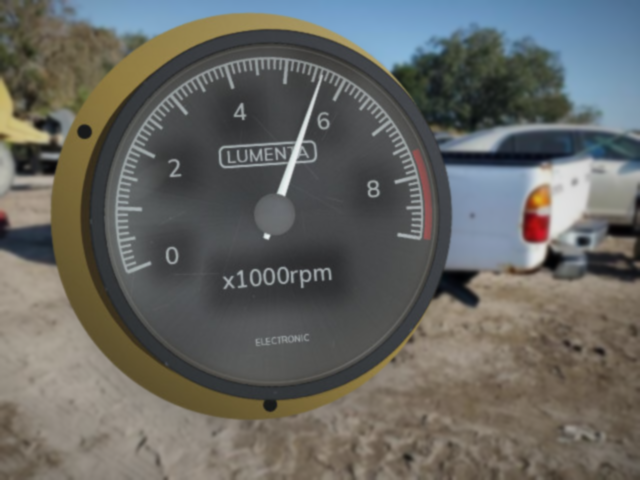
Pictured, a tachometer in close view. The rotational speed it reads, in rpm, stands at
5600 rpm
